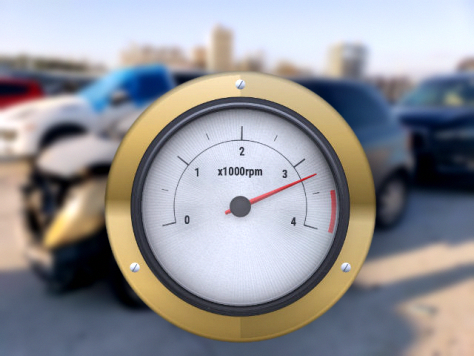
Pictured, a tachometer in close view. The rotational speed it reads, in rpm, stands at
3250 rpm
